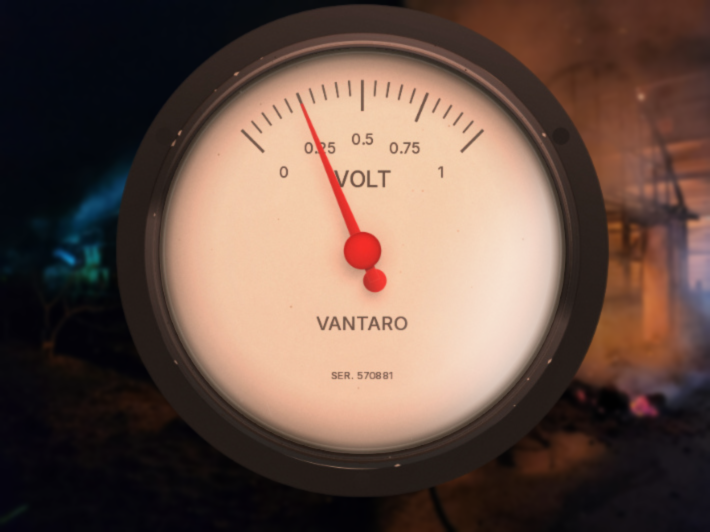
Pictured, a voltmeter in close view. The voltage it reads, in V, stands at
0.25 V
